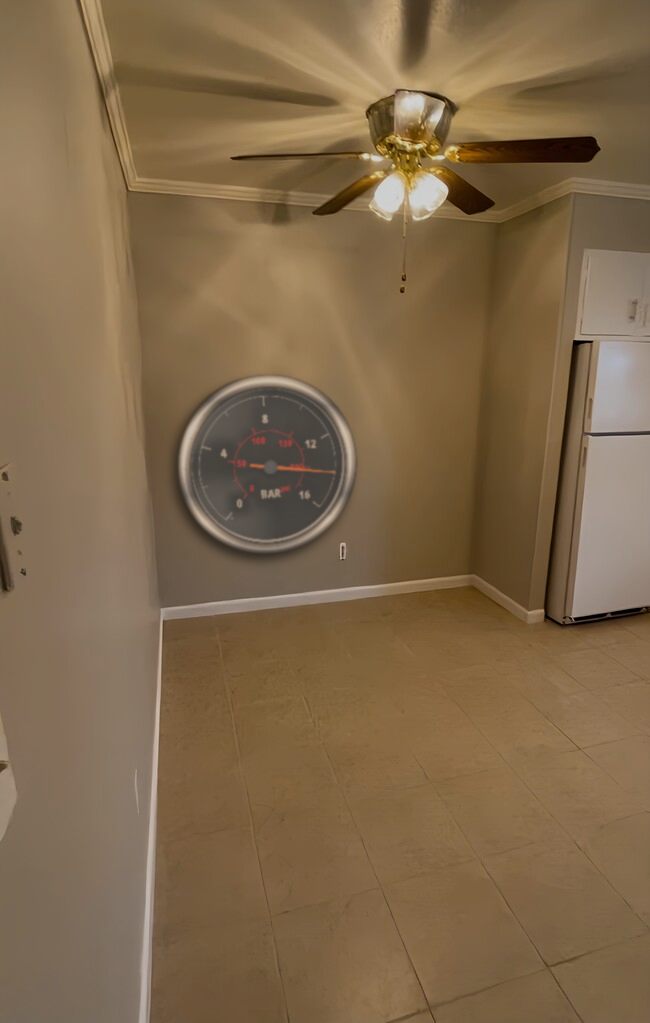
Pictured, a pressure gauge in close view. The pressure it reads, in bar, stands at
14 bar
